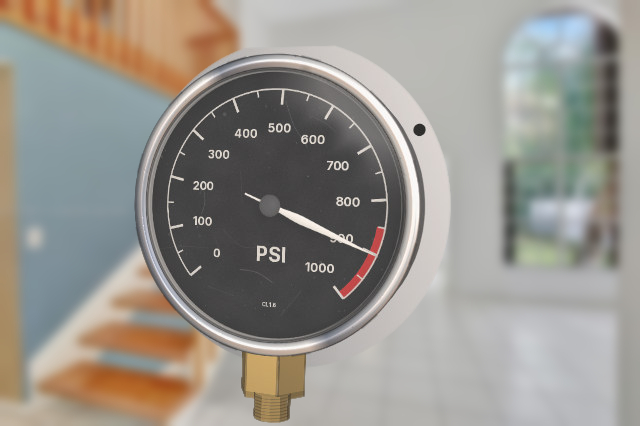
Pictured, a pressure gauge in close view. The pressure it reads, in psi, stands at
900 psi
